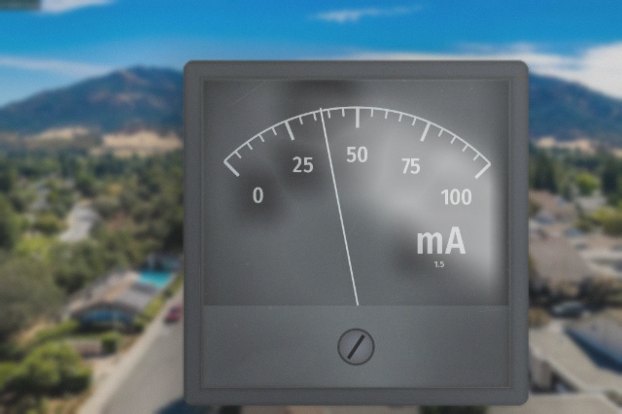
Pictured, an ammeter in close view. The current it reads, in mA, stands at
37.5 mA
